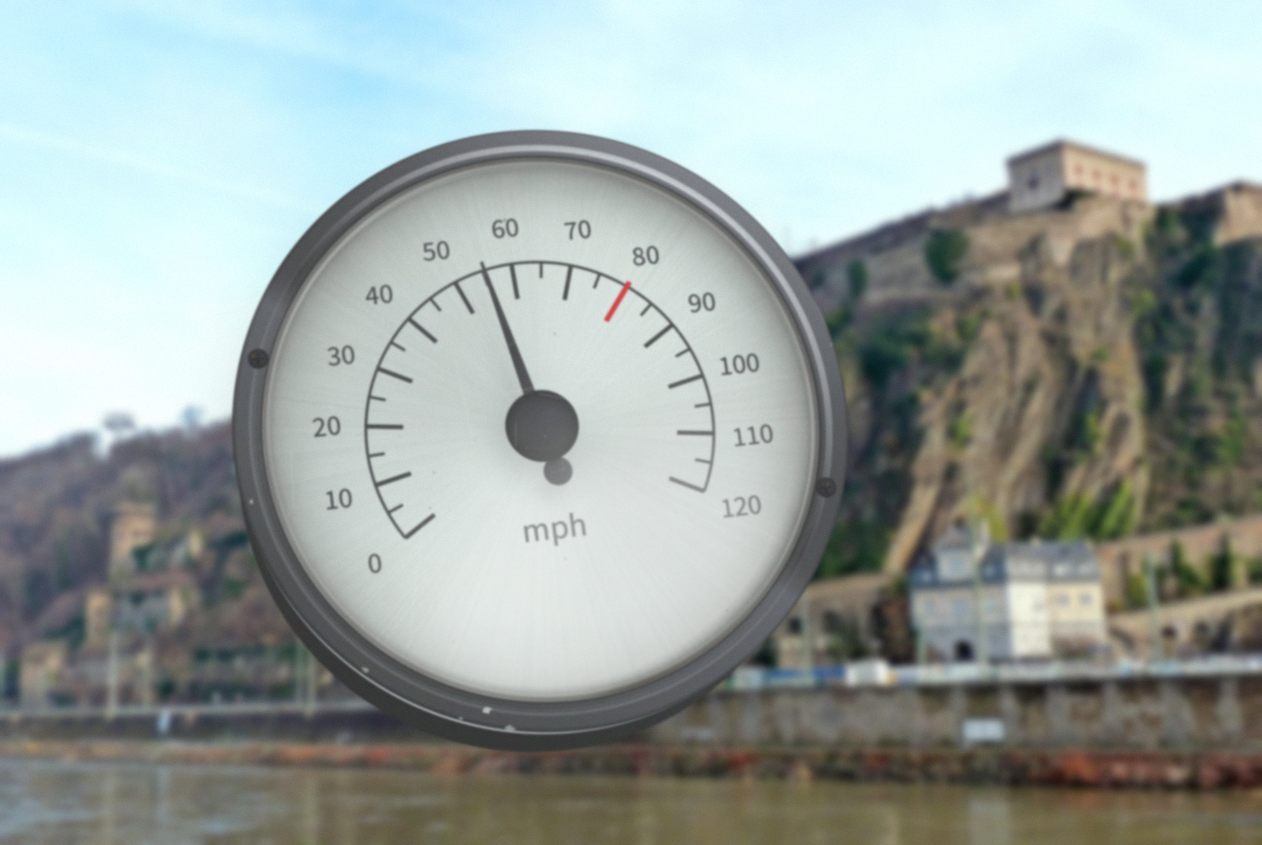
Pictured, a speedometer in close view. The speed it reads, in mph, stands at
55 mph
